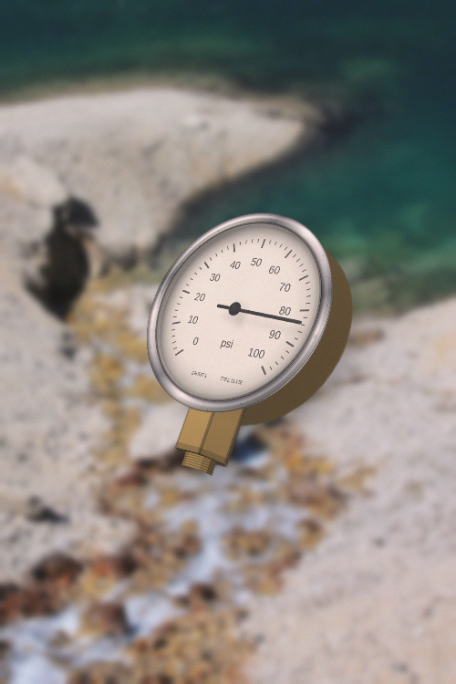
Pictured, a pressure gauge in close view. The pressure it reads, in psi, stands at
84 psi
